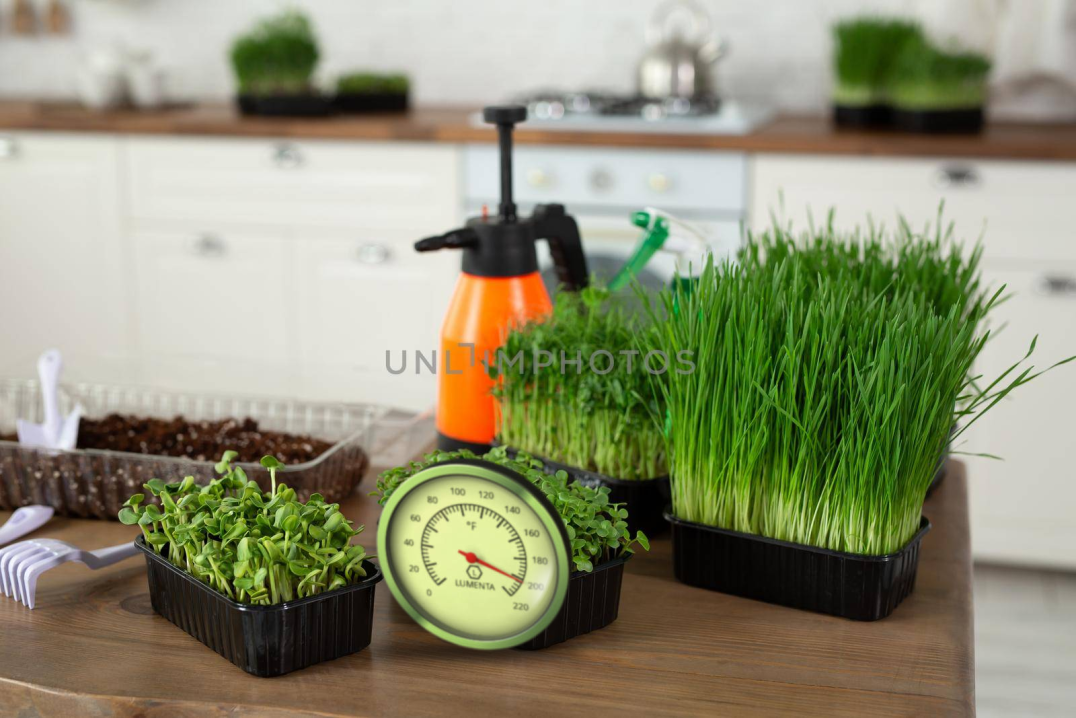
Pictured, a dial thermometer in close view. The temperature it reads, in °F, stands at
200 °F
